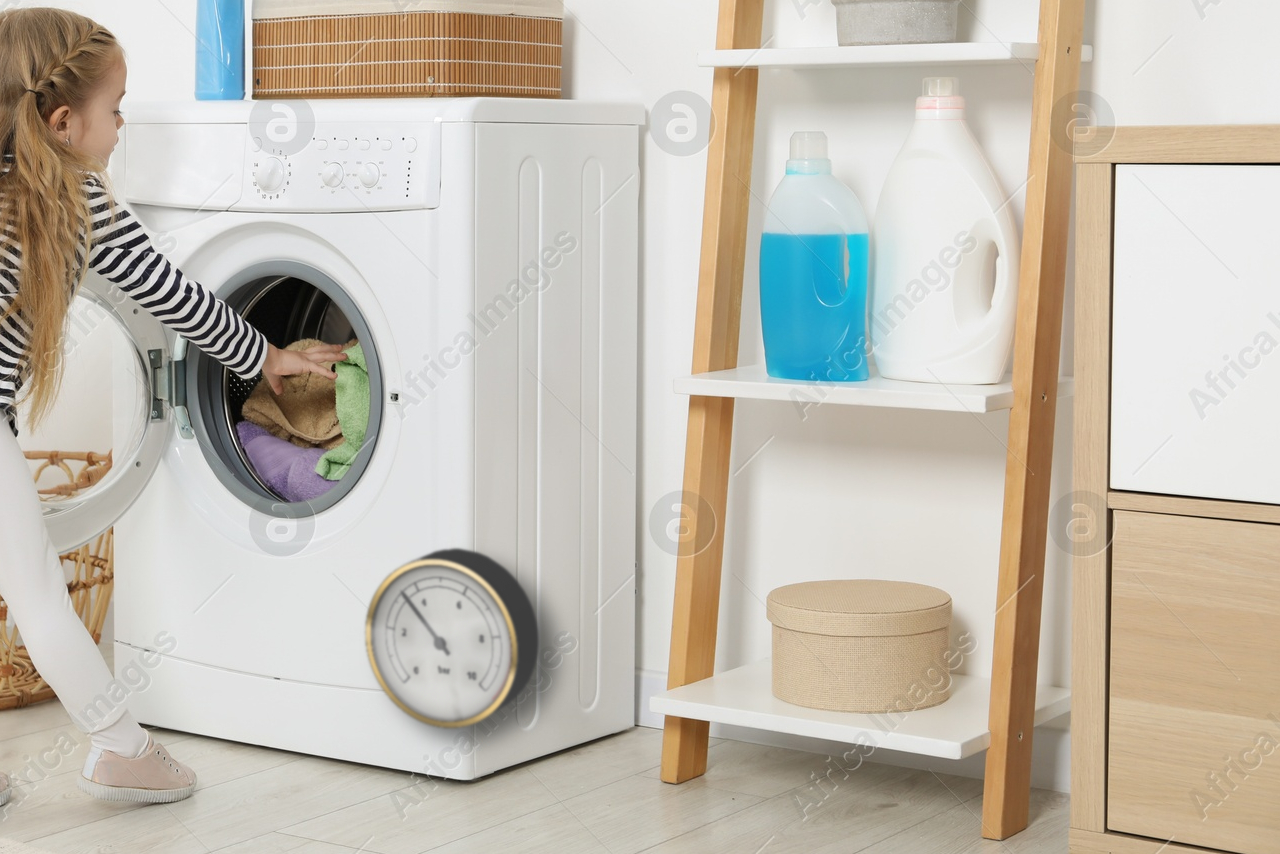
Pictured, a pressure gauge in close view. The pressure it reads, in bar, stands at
3.5 bar
